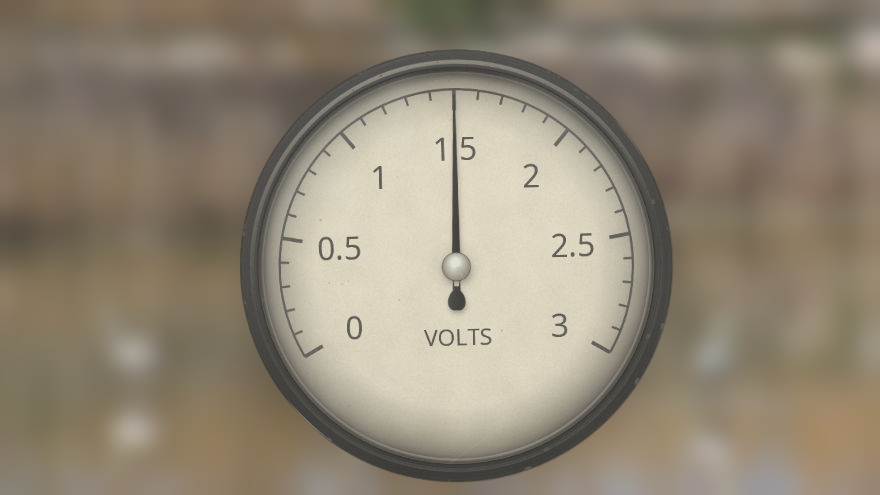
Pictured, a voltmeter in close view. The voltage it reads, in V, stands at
1.5 V
